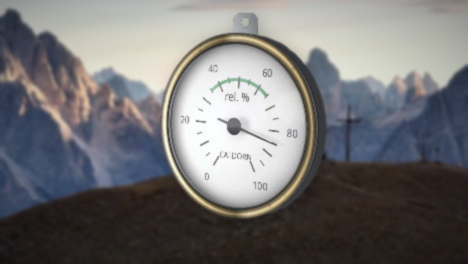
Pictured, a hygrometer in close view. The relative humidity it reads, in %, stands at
85 %
